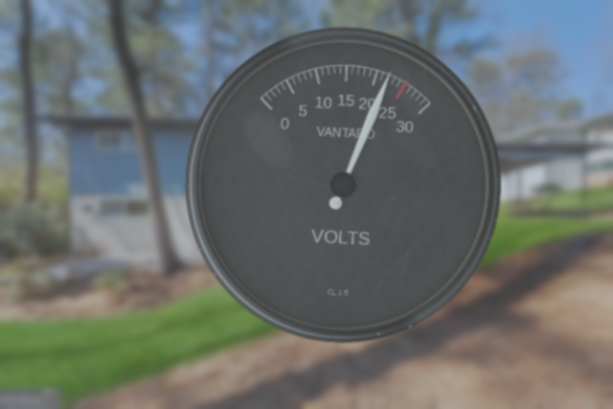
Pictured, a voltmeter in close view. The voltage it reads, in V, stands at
22 V
